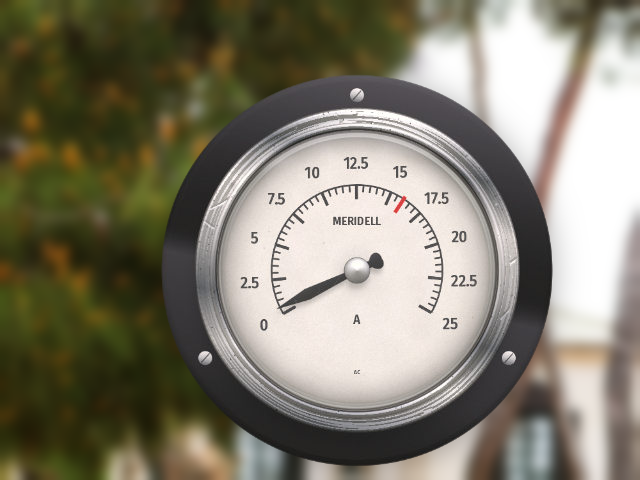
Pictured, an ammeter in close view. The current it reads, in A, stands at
0.5 A
